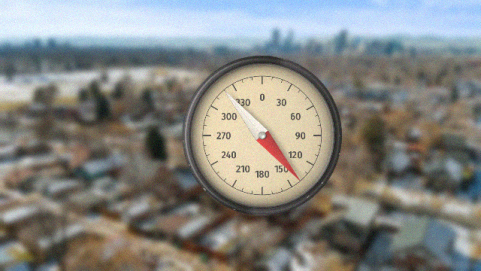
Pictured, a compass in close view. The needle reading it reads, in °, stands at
140 °
